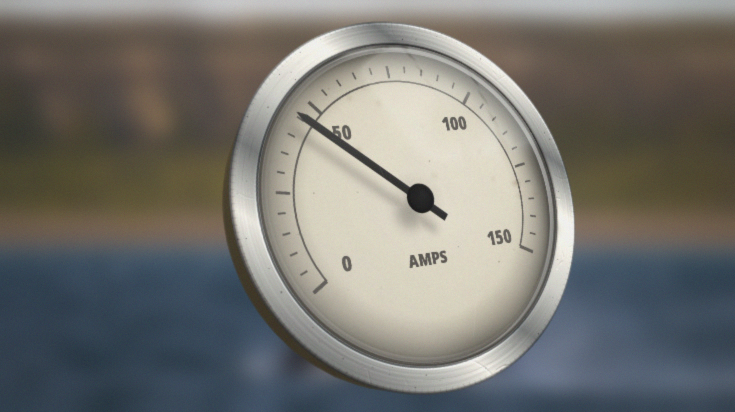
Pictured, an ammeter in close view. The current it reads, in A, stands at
45 A
